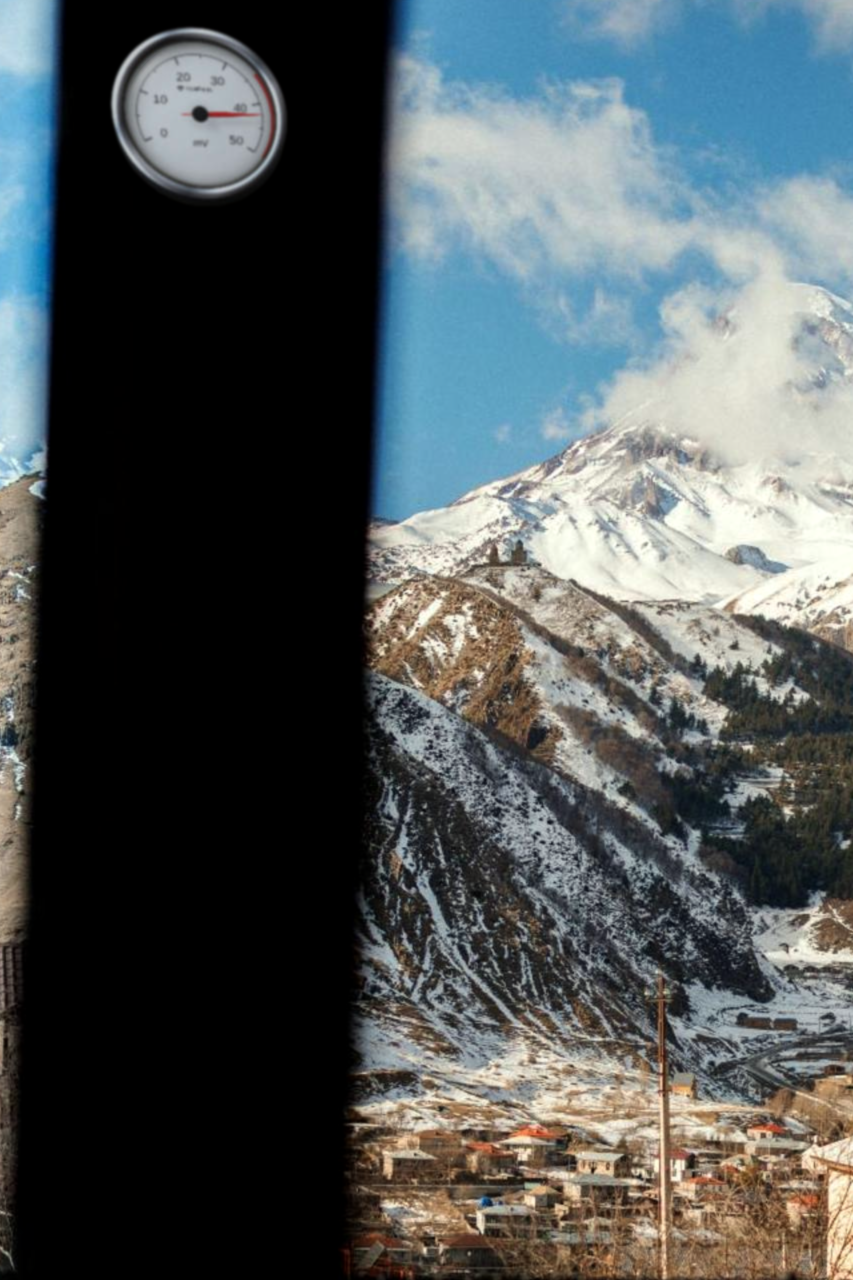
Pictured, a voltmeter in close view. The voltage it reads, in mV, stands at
42.5 mV
